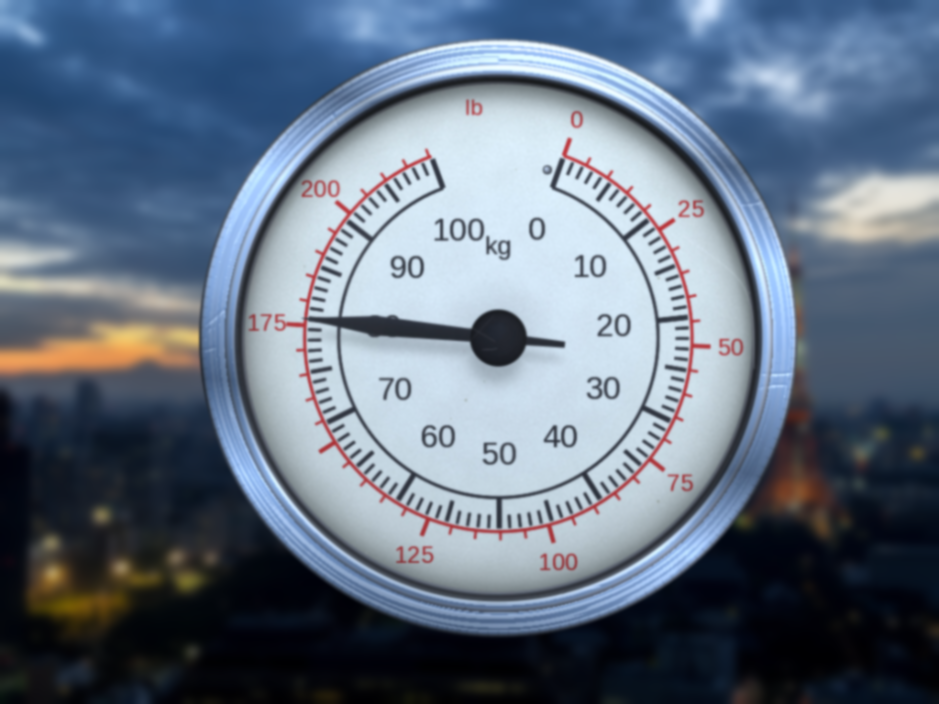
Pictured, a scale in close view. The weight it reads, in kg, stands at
80 kg
